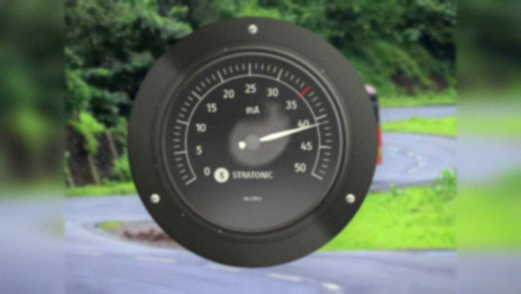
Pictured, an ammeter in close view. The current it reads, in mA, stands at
41 mA
